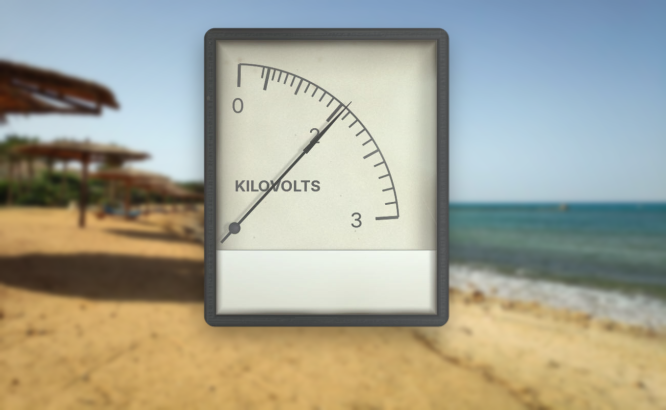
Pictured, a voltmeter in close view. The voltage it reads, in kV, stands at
2.05 kV
